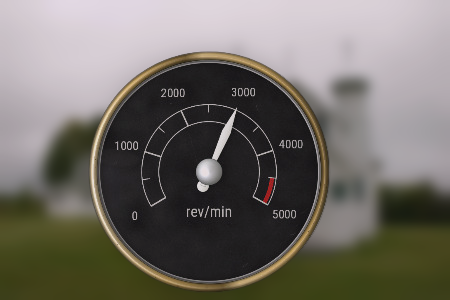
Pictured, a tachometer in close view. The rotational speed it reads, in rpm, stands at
3000 rpm
